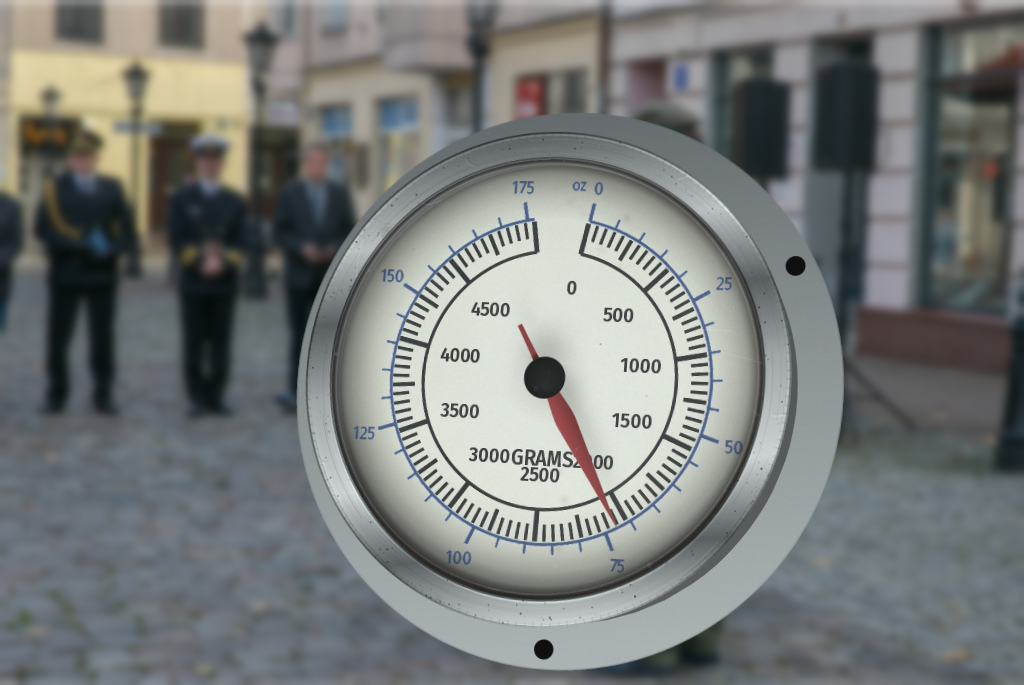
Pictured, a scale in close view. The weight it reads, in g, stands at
2050 g
